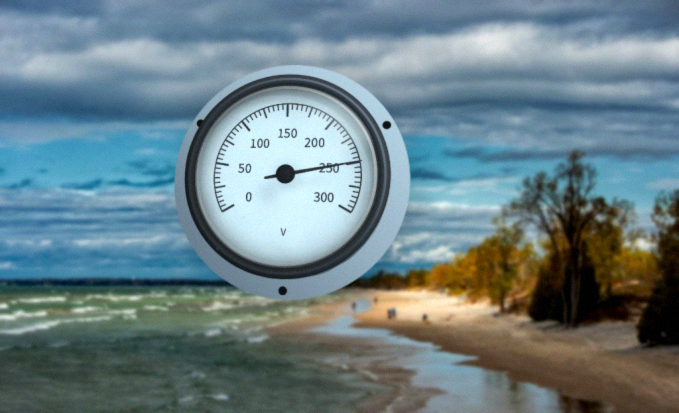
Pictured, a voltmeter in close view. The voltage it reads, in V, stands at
250 V
